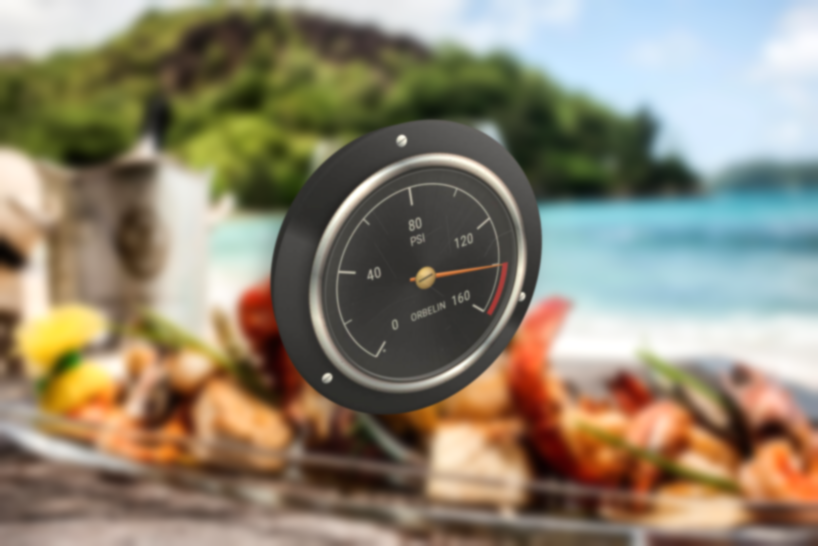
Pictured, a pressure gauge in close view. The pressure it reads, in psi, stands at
140 psi
